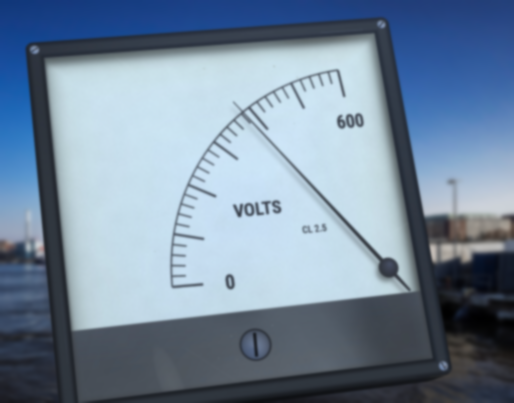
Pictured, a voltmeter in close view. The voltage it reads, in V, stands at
380 V
